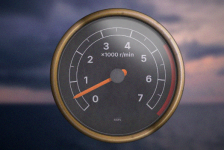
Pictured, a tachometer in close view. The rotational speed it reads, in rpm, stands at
500 rpm
